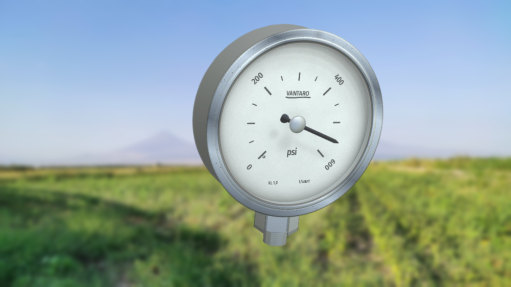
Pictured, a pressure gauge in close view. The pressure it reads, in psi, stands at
550 psi
